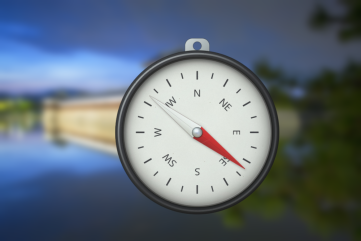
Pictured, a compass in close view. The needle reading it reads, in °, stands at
127.5 °
